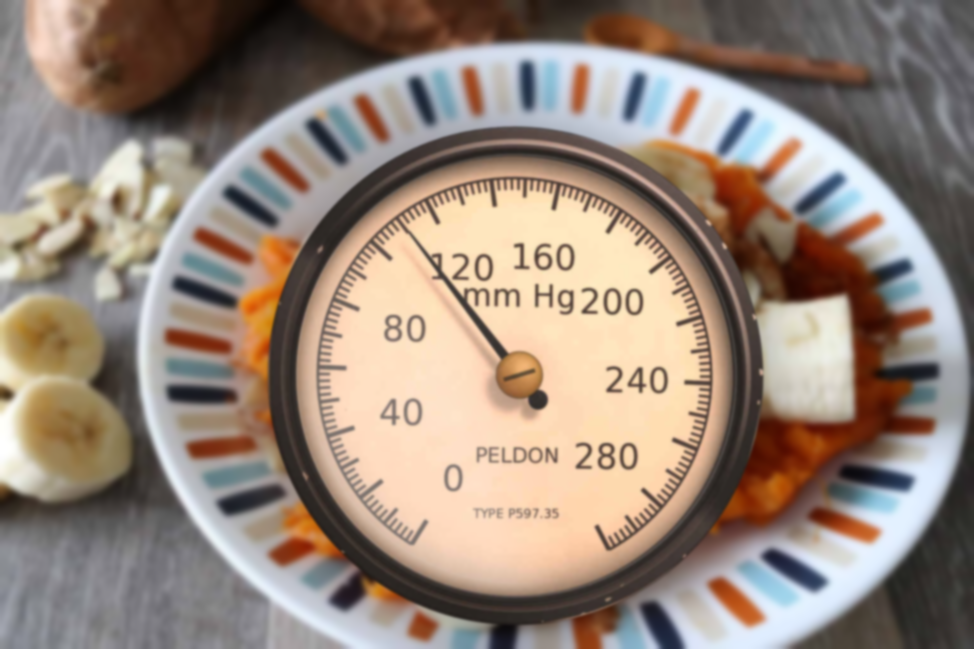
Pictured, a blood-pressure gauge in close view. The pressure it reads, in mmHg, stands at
110 mmHg
